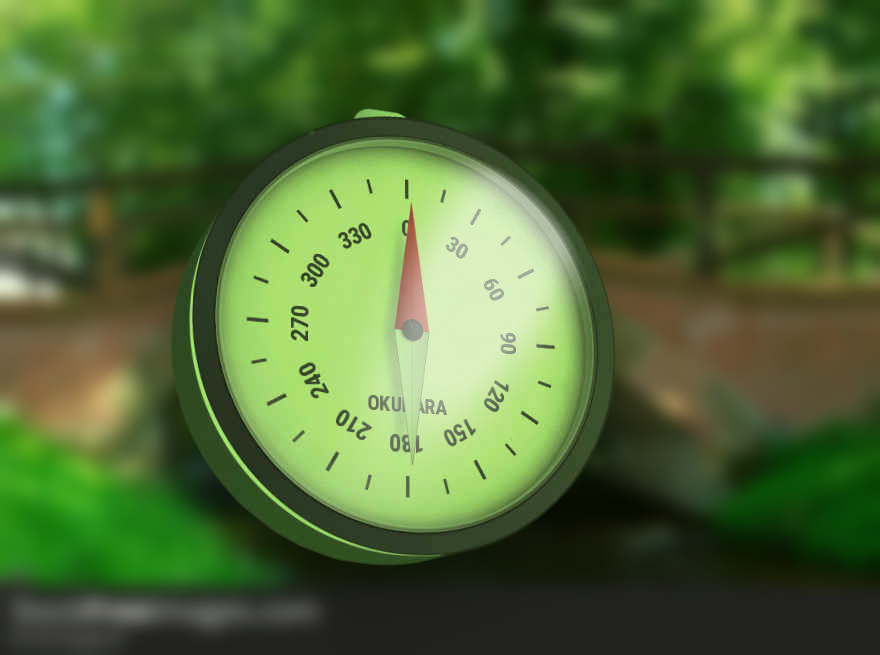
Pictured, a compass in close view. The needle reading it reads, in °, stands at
0 °
